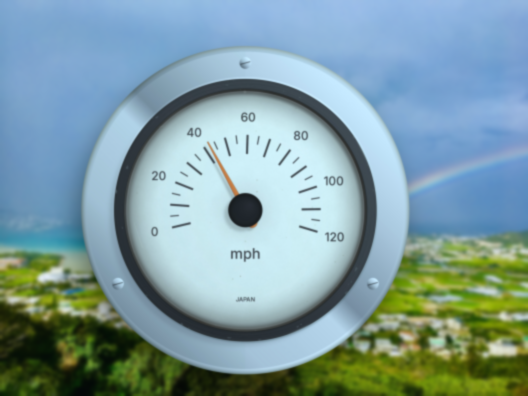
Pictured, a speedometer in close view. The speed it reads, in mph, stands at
42.5 mph
